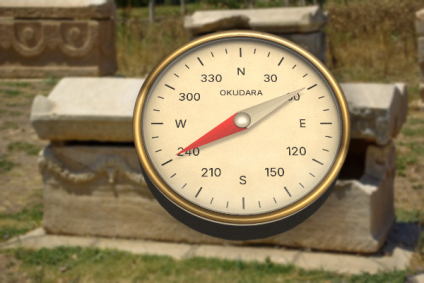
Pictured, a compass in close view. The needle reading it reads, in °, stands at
240 °
